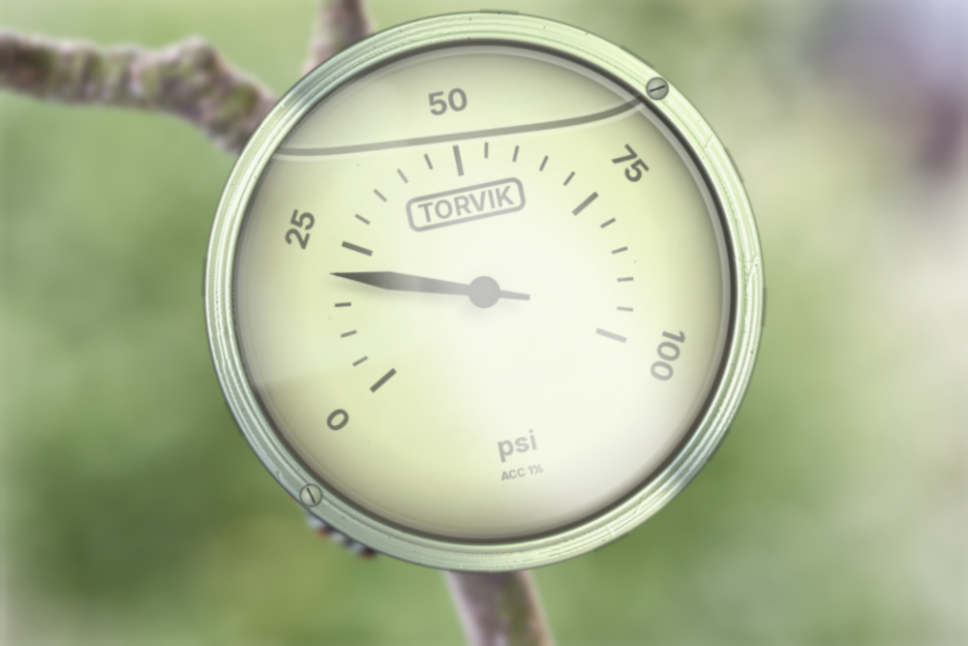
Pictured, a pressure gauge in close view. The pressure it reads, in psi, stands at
20 psi
